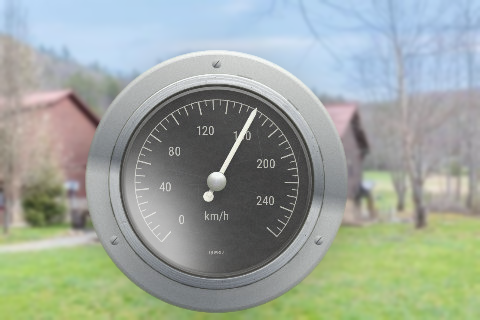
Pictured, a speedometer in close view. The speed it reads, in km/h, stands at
160 km/h
